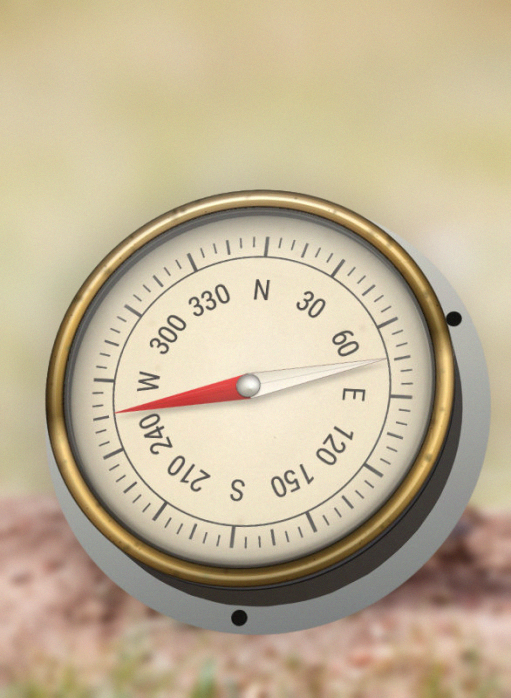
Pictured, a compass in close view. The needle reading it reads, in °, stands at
255 °
